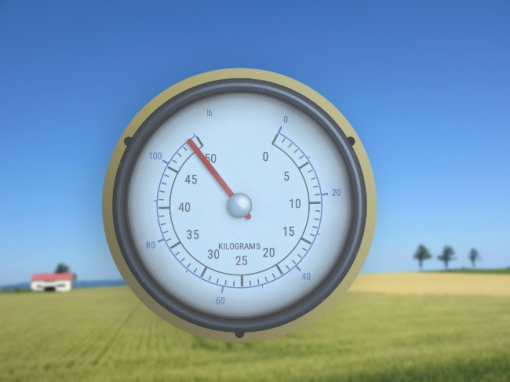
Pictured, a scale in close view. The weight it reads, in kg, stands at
49 kg
